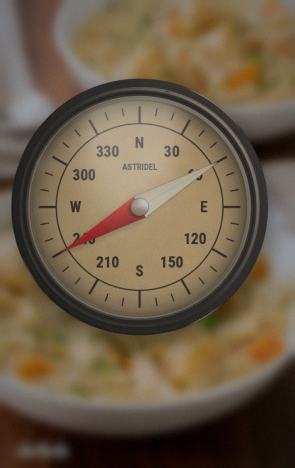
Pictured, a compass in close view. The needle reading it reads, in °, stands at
240 °
